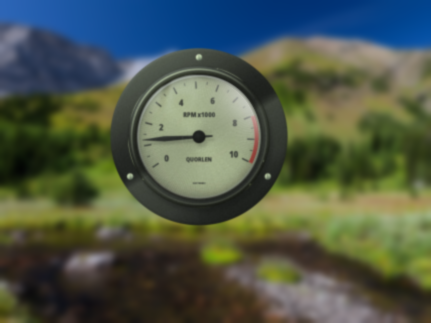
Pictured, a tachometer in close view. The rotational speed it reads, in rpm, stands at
1250 rpm
